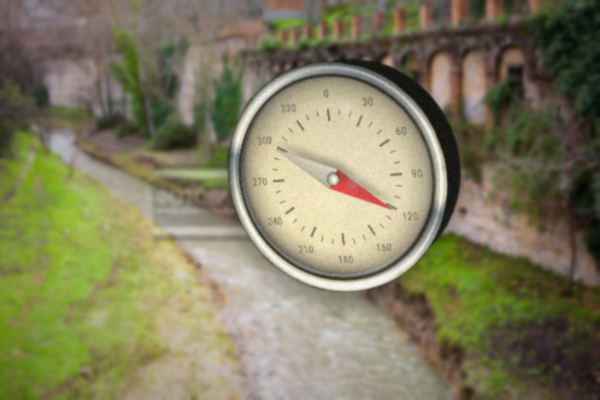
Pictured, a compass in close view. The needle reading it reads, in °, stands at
120 °
